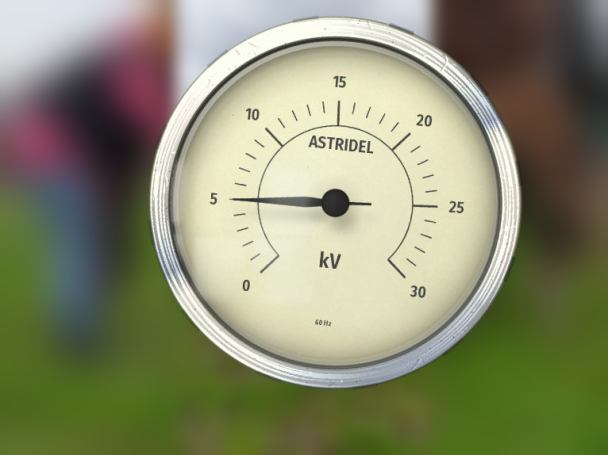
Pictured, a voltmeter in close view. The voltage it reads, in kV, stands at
5 kV
